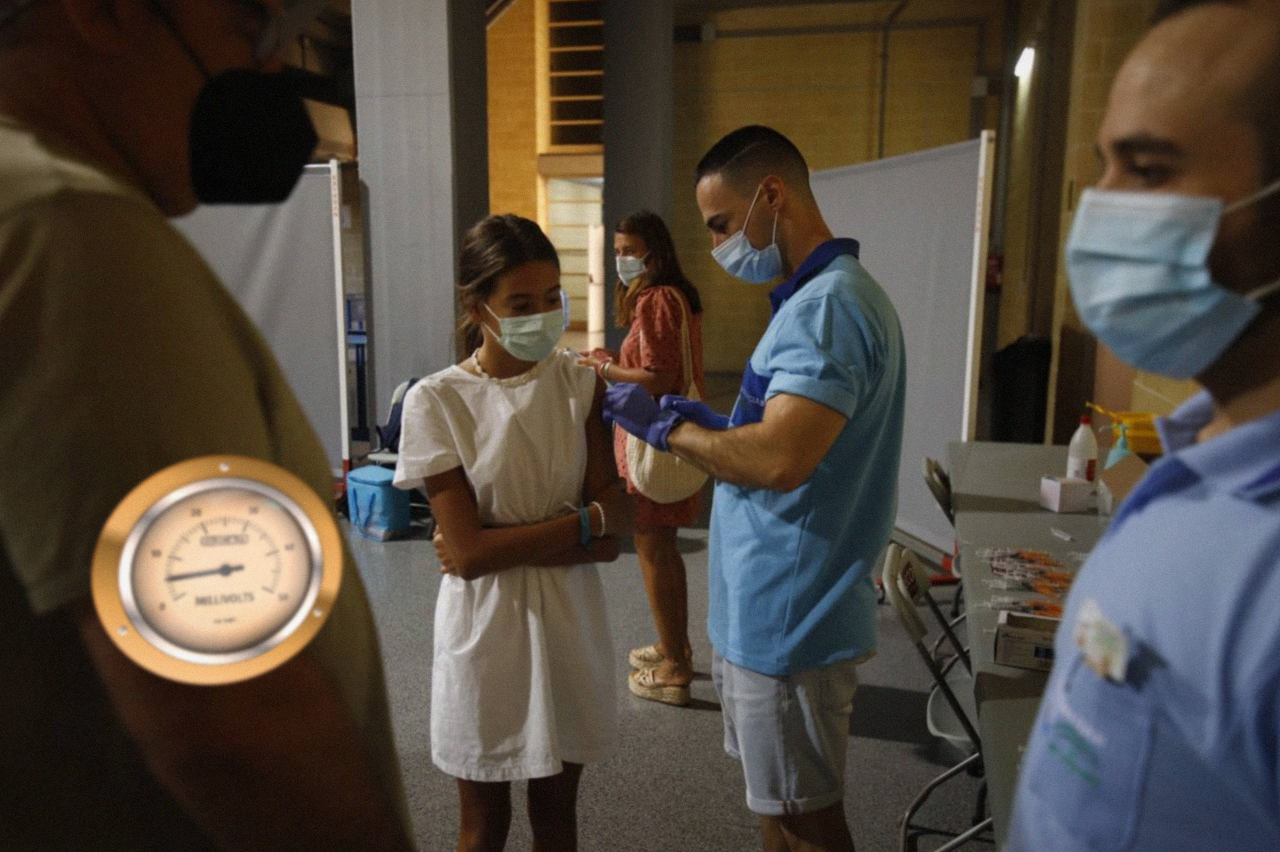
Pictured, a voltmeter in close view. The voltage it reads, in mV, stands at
5 mV
